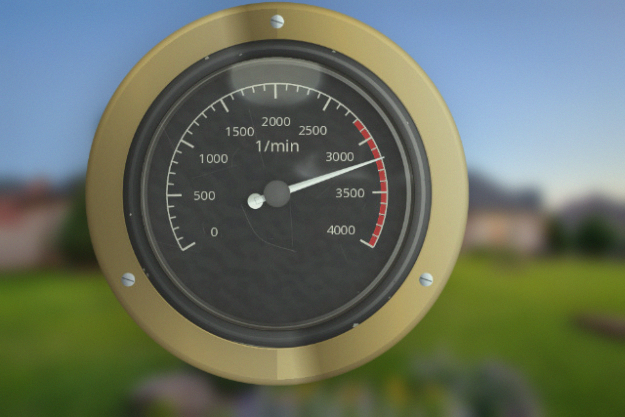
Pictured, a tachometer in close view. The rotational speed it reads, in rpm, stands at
3200 rpm
